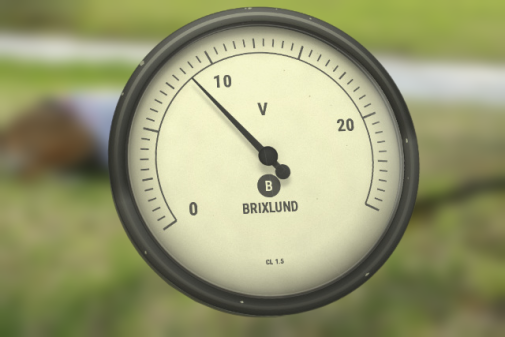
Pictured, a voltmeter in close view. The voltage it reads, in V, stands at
8.5 V
